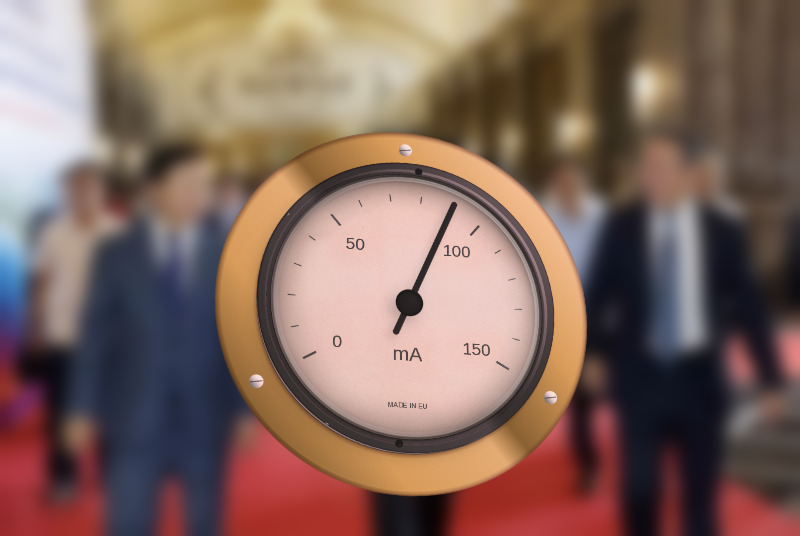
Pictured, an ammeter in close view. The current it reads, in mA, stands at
90 mA
